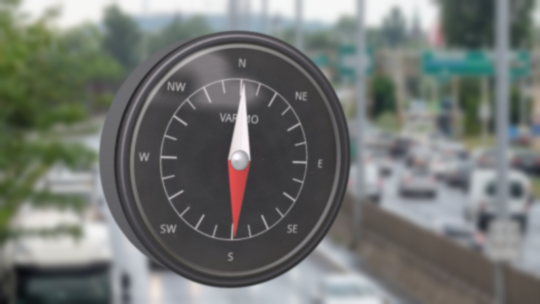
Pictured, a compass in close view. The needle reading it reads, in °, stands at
180 °
